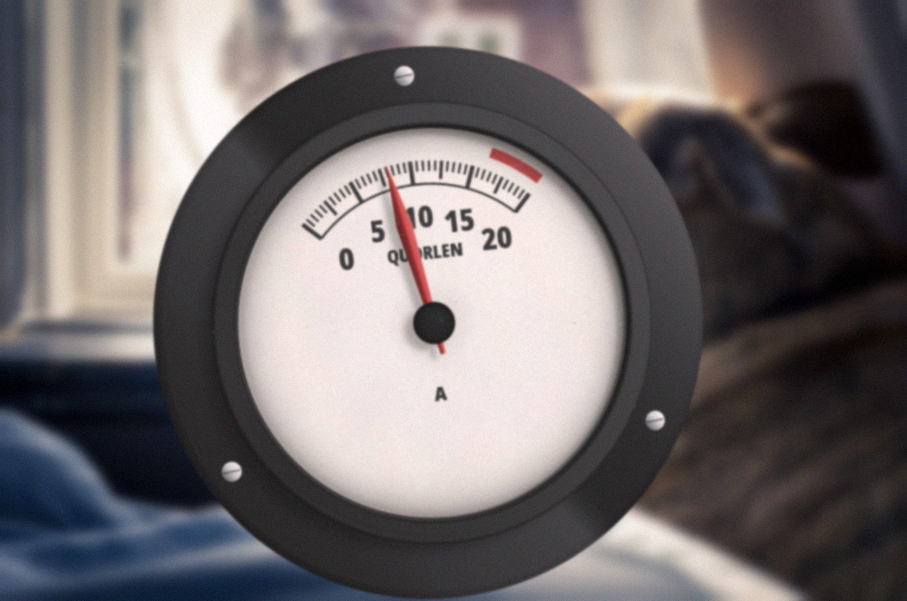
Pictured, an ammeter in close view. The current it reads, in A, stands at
8 A
